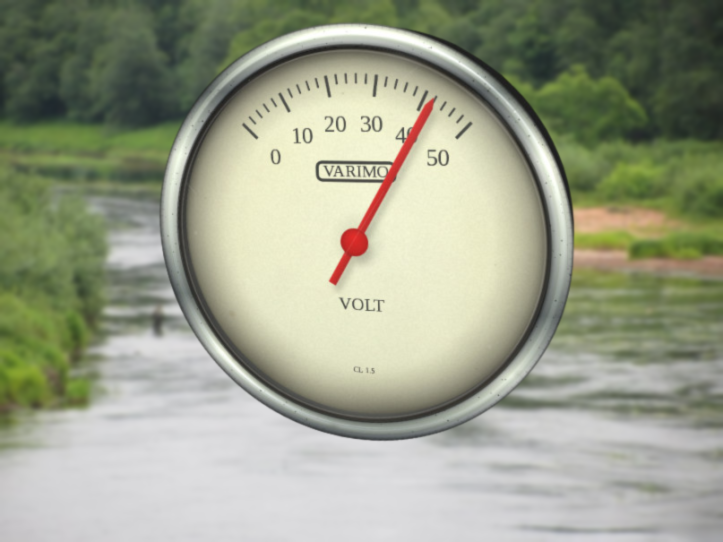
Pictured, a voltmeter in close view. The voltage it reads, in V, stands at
42 V
